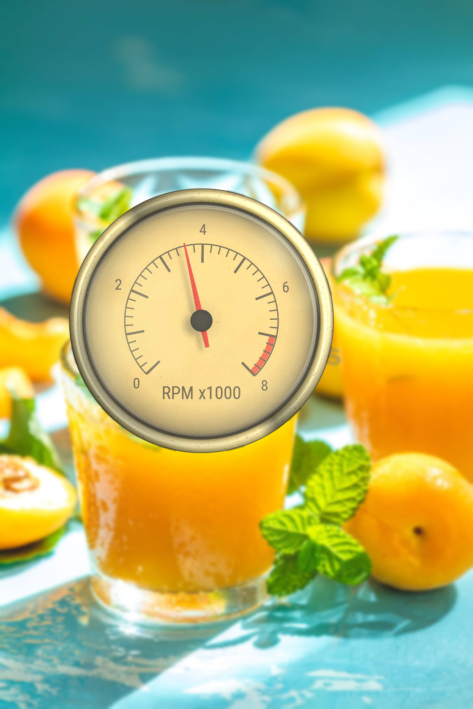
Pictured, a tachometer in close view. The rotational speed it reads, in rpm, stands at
3600 rpm
